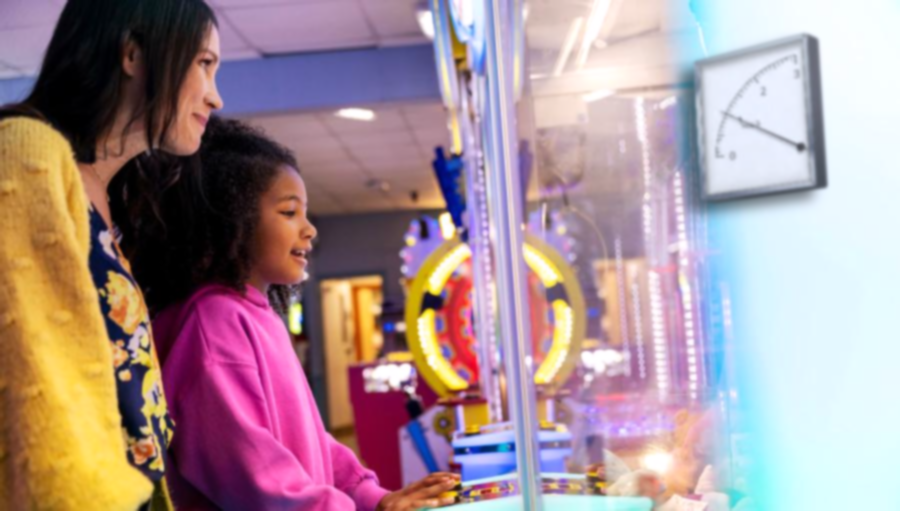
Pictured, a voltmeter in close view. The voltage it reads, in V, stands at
1 V
